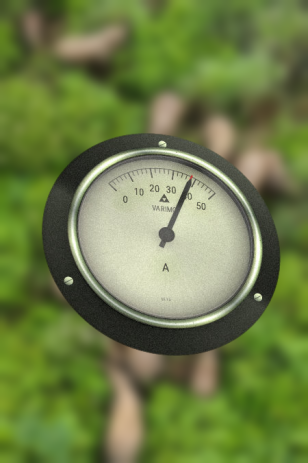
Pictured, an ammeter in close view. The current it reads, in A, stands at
38 A
